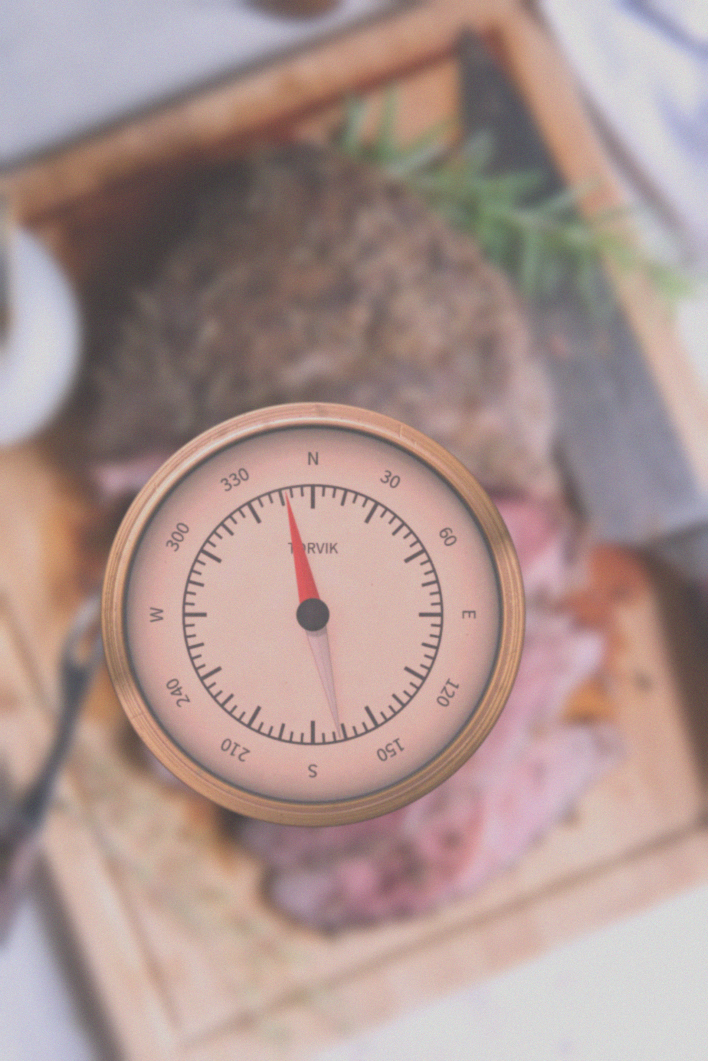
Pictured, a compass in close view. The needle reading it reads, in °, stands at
347.5 °
